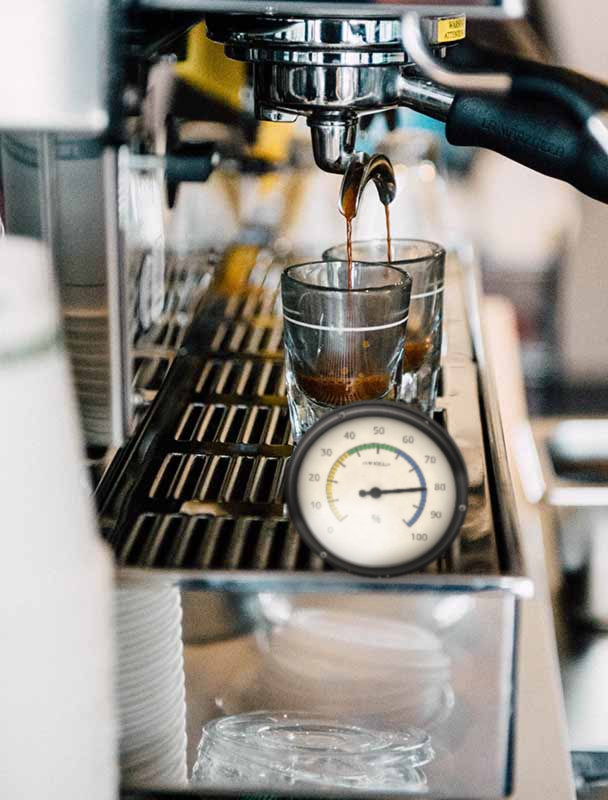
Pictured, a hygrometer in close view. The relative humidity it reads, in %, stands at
80 %
